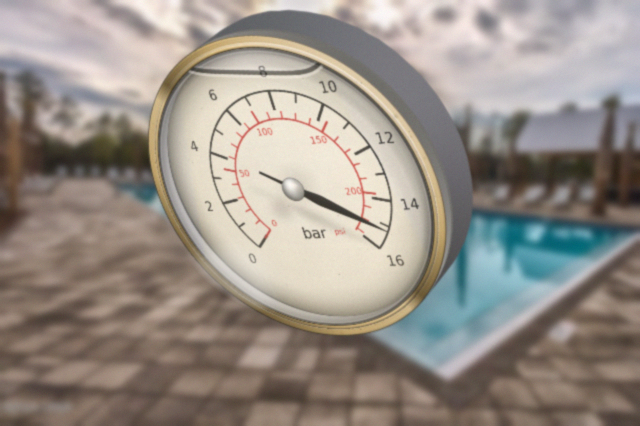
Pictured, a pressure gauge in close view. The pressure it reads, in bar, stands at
15 bar
